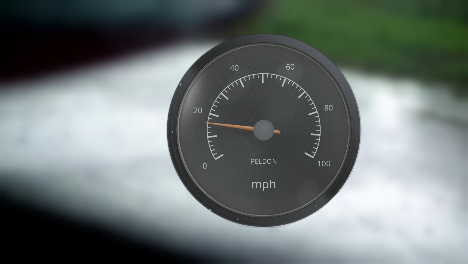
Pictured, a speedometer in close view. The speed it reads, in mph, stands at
16 mph
